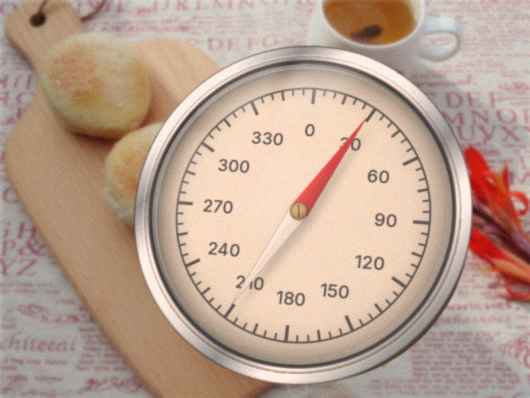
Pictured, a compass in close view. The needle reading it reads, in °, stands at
30 °
